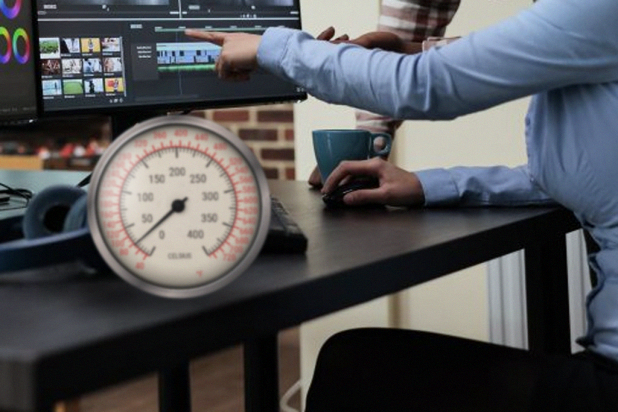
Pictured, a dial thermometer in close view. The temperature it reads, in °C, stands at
25 °C
